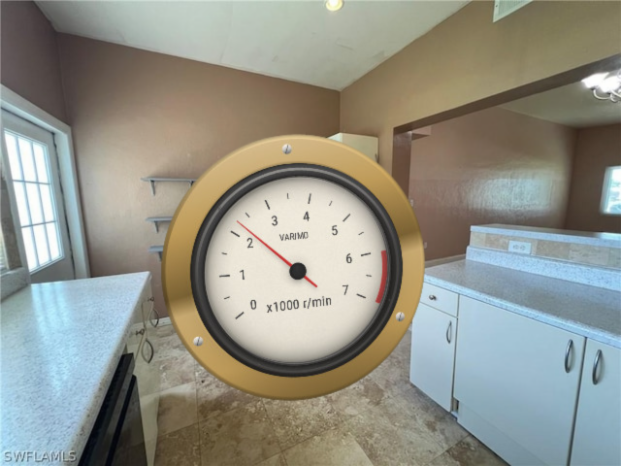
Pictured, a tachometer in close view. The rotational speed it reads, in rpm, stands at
2250 rpm
